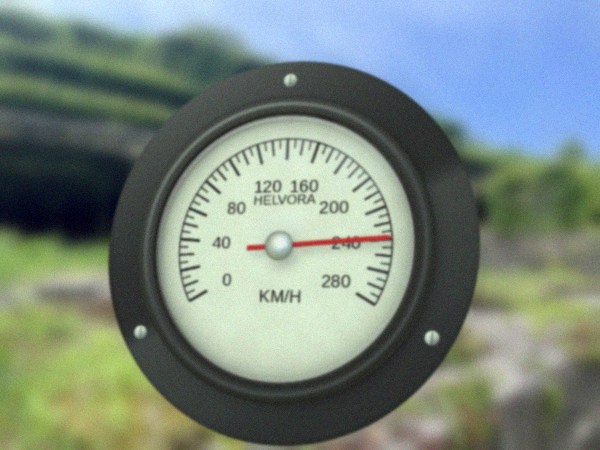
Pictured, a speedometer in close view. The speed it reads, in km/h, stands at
240 km/h
